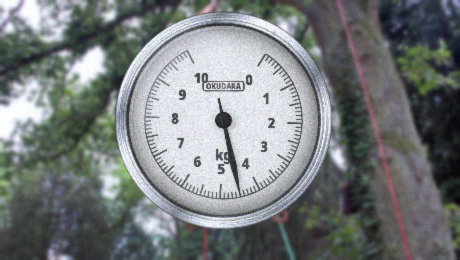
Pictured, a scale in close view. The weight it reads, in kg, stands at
4.5 kg
